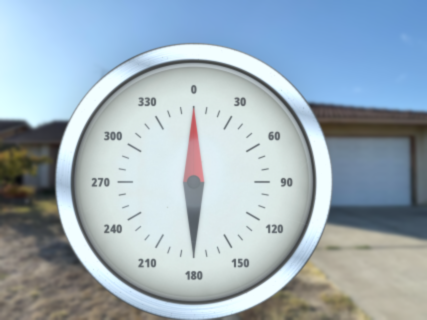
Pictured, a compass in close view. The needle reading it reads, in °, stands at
0 °
